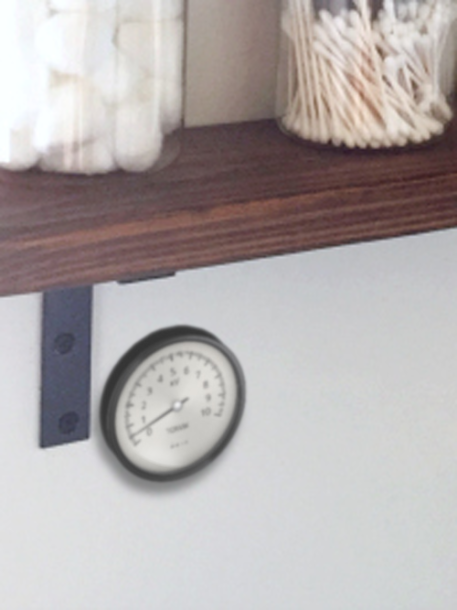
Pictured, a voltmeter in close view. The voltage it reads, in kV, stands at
0.5 kV
